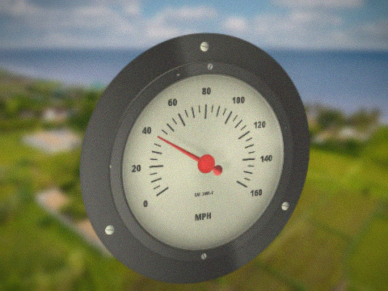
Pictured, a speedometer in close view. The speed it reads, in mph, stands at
40 mph
